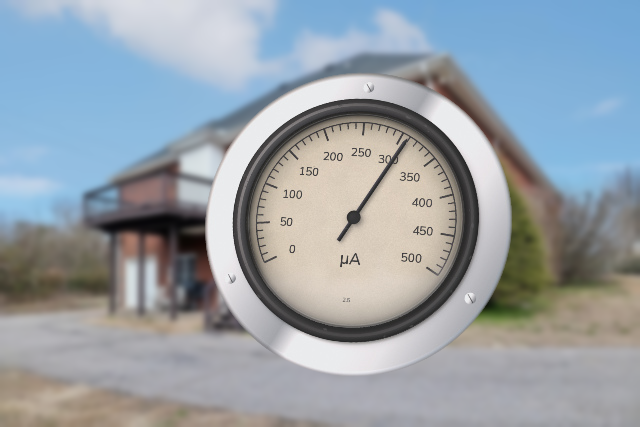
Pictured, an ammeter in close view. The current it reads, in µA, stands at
310 µA
